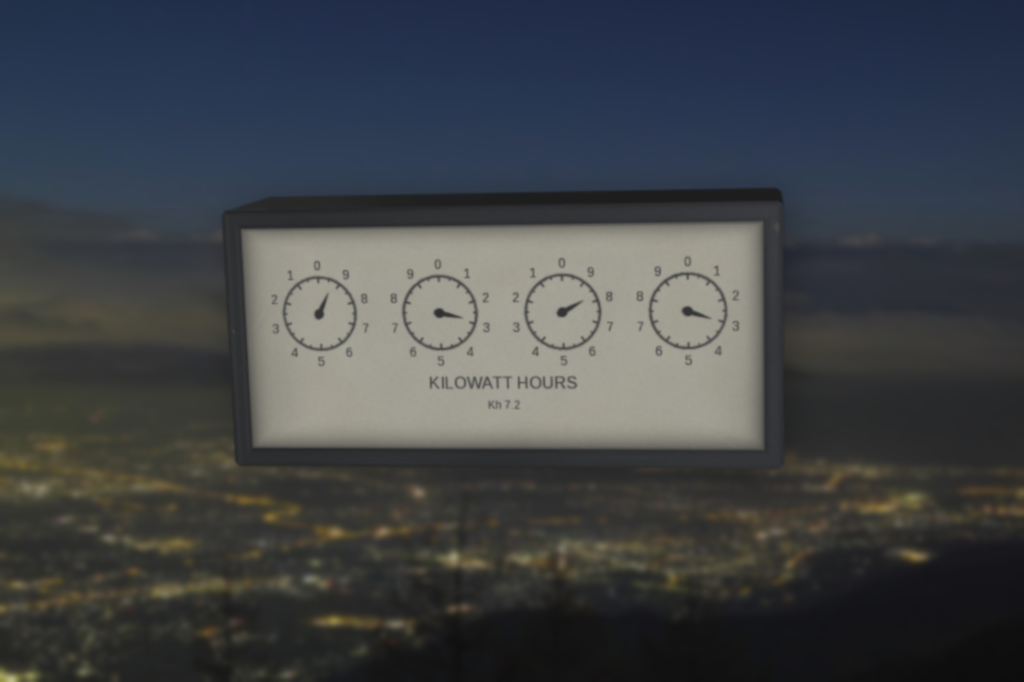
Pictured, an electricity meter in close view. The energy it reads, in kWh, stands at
9283 kWh
